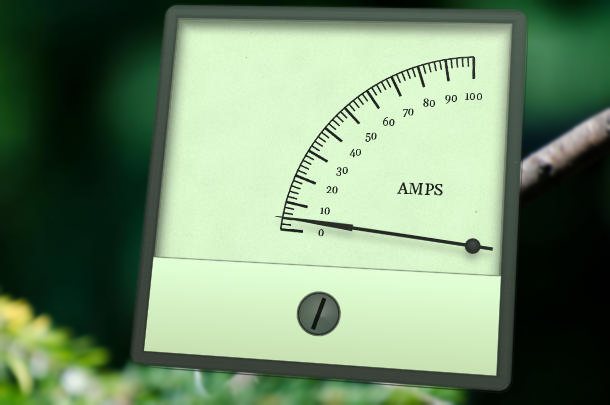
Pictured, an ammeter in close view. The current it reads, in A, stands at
4 A
